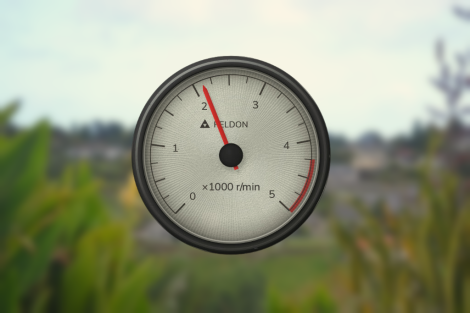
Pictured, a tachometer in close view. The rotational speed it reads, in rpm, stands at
2125 rpm
